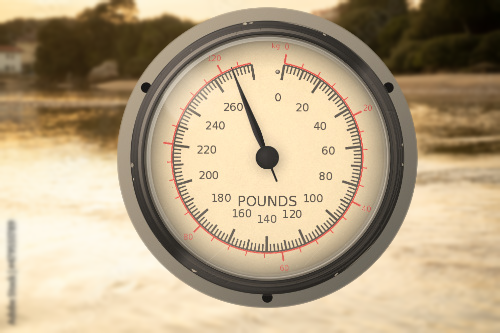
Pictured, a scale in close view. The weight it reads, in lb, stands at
270 lb
